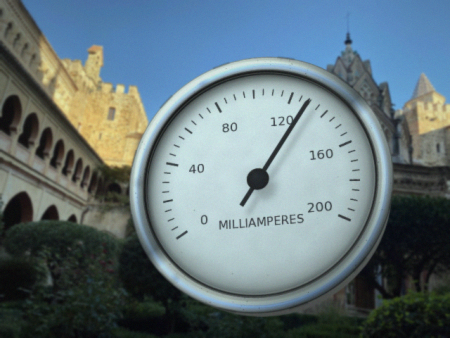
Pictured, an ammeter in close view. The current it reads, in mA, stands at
130 mA
